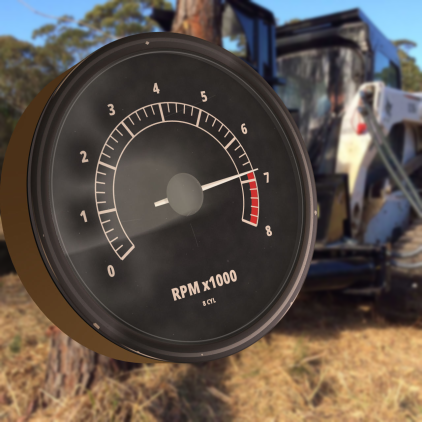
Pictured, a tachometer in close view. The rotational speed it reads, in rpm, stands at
6800 rpm
